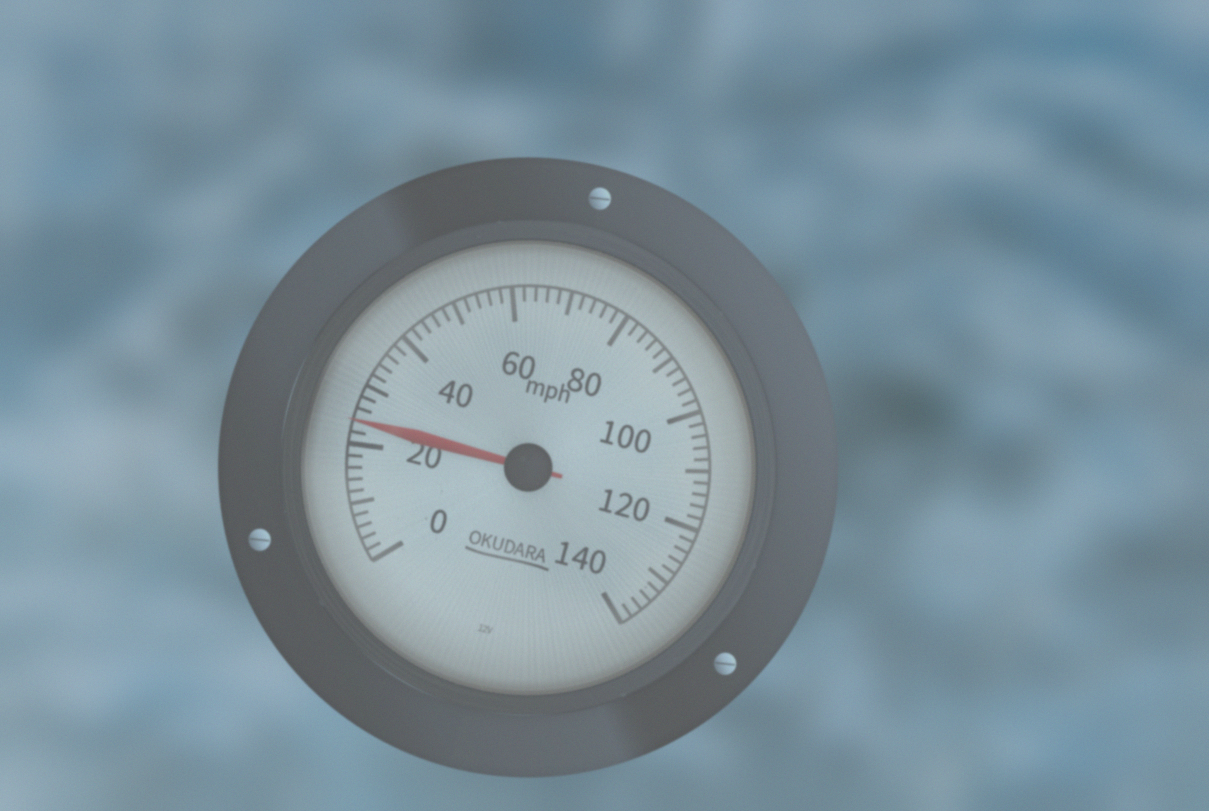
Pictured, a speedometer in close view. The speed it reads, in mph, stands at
24 mph
